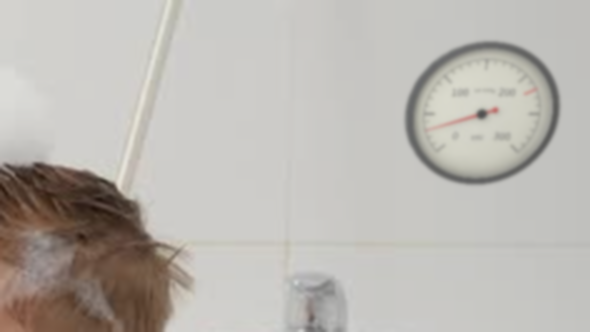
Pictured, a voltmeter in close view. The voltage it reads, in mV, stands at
30 mV
